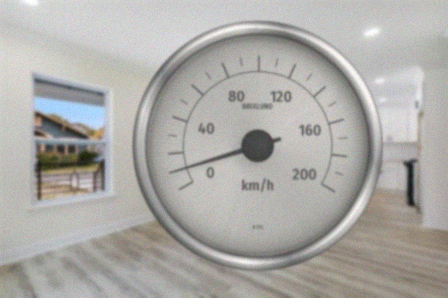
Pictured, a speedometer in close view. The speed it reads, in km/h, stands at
10 km/h
